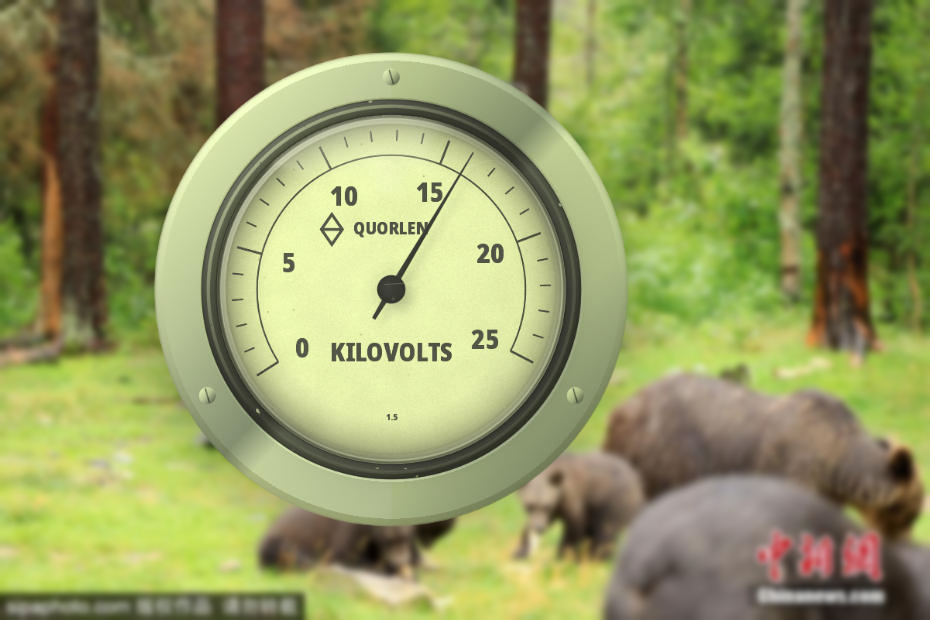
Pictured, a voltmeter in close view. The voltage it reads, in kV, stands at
16 kV
